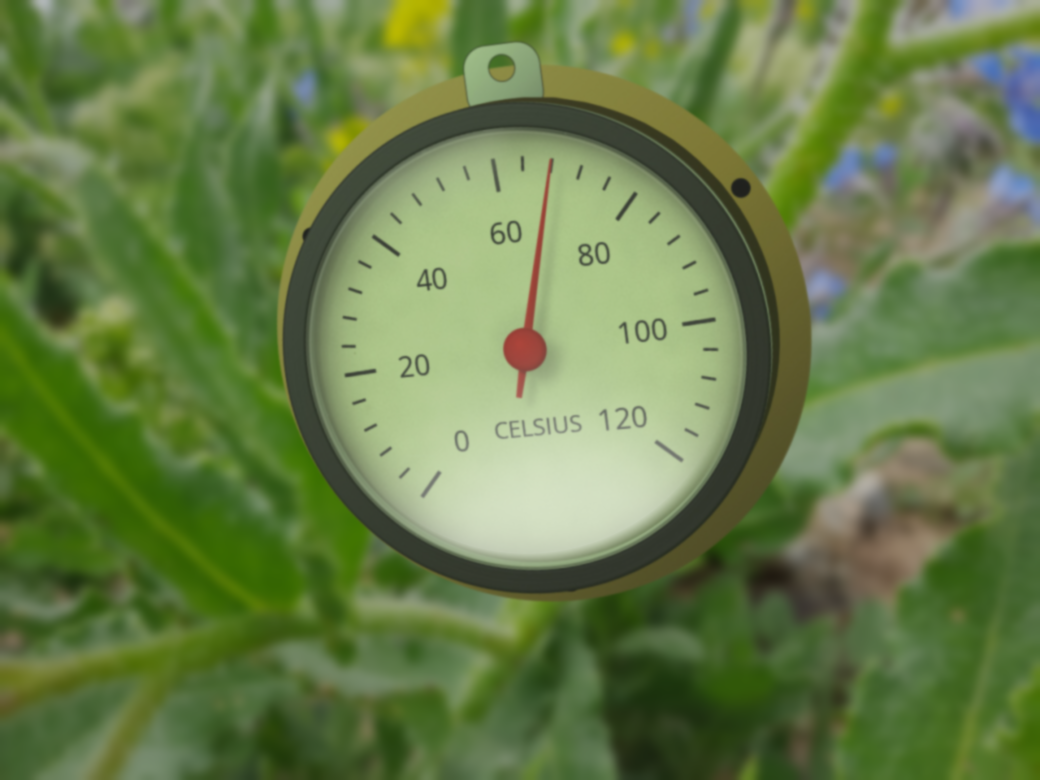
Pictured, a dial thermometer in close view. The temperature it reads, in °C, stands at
68 °C
